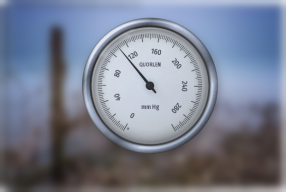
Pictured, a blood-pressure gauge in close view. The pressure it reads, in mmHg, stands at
110 mmHg
